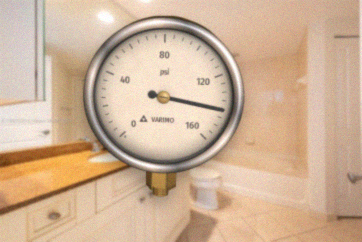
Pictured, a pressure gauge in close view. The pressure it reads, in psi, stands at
140 psi
